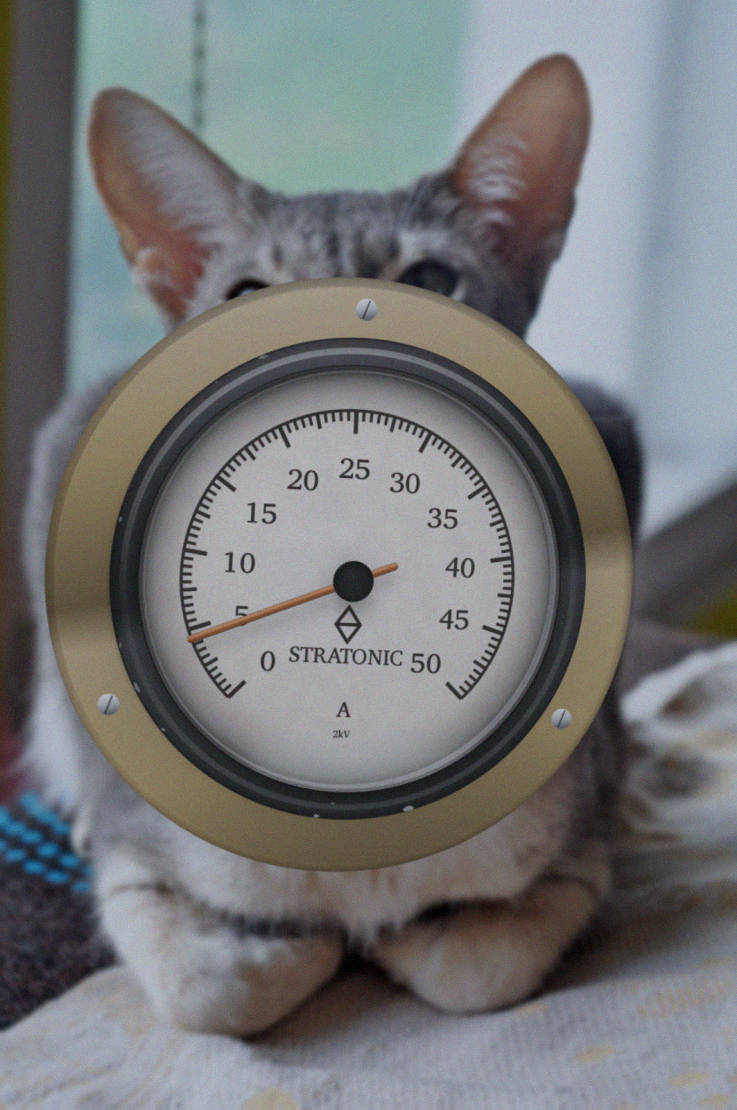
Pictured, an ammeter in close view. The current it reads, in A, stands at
4.5 A
